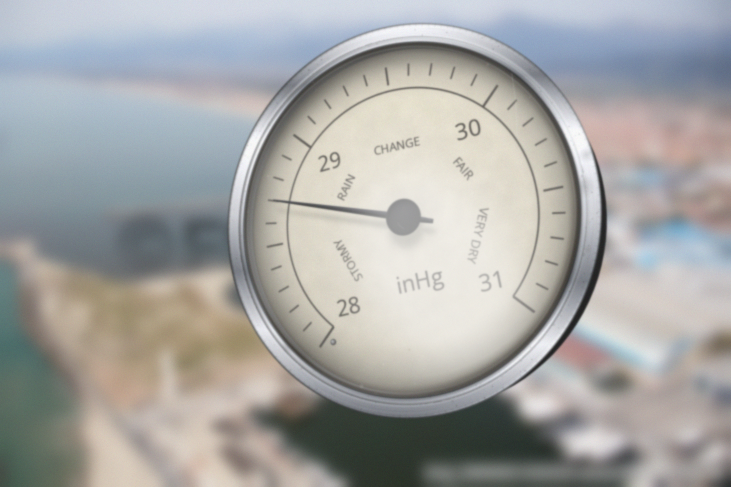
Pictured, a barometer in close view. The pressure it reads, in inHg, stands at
28.7 inHg
